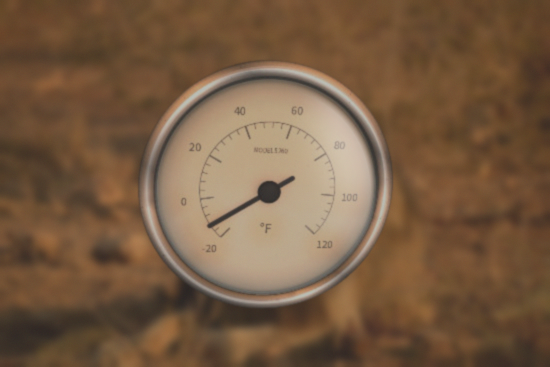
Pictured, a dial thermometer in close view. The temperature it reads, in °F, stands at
-12 °F
